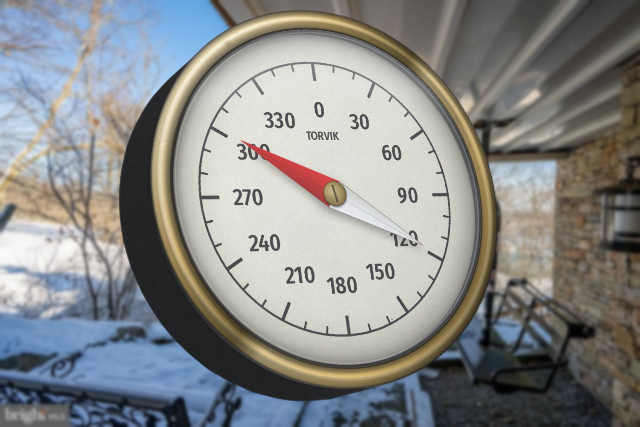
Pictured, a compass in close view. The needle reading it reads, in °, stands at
300 °
